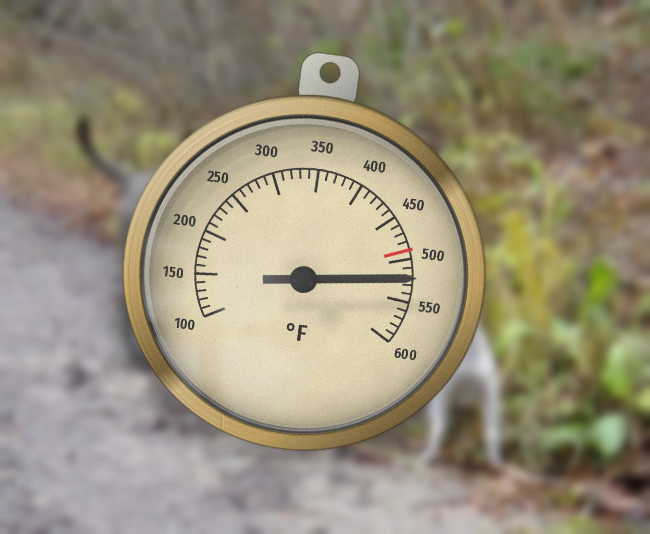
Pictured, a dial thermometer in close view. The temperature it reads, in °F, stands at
520 °F
